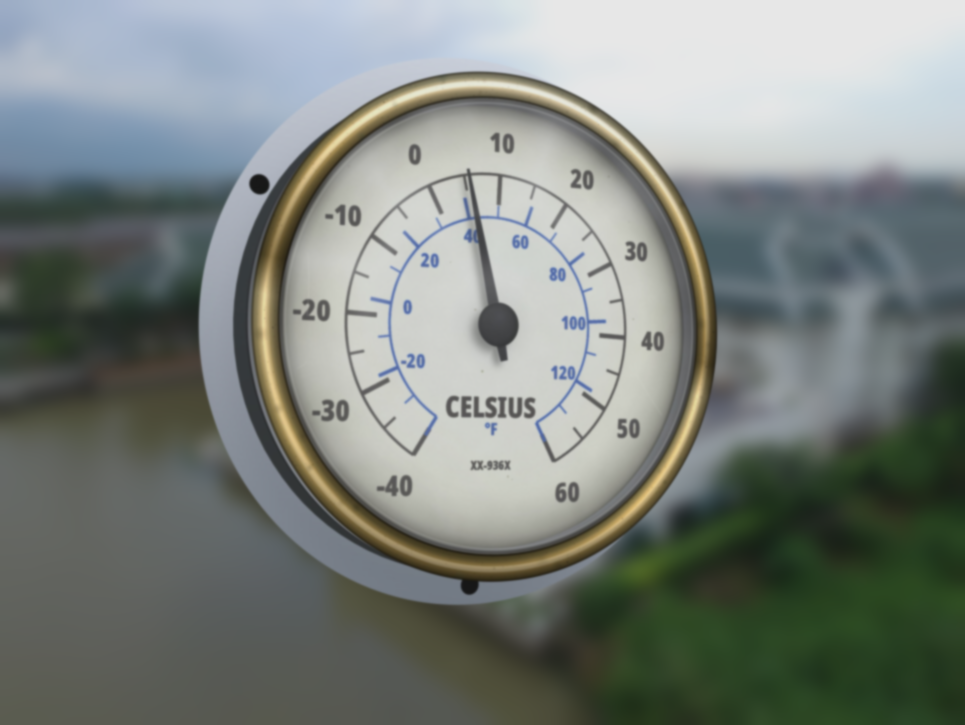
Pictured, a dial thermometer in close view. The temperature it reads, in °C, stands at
5 °C
